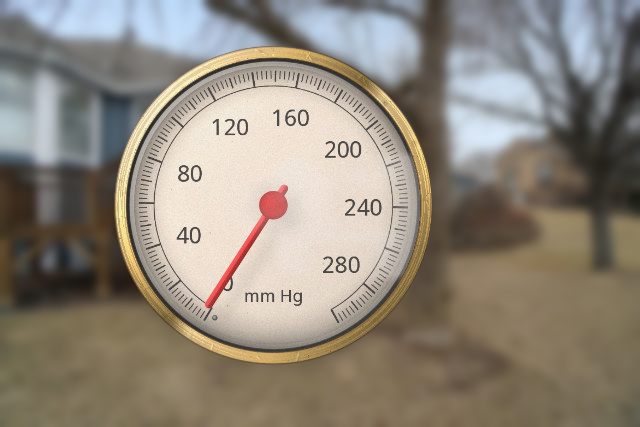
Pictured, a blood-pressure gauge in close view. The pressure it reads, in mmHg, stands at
2 mmHg
